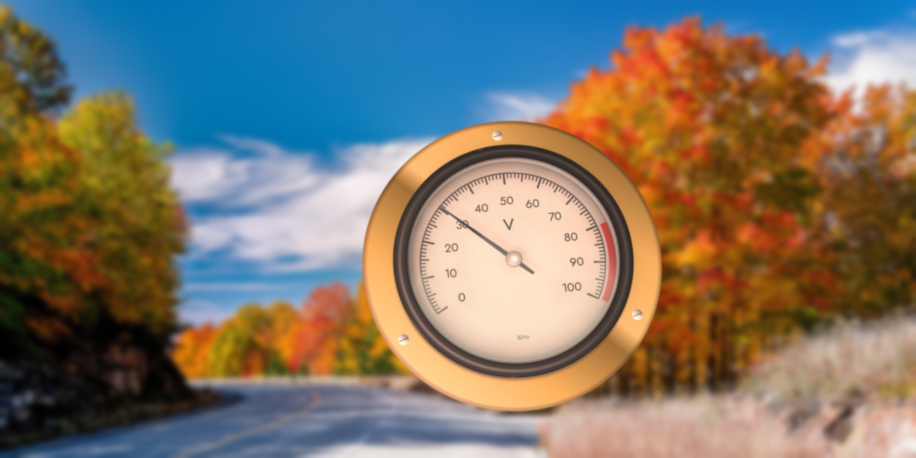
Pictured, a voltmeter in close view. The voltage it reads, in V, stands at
30 V
